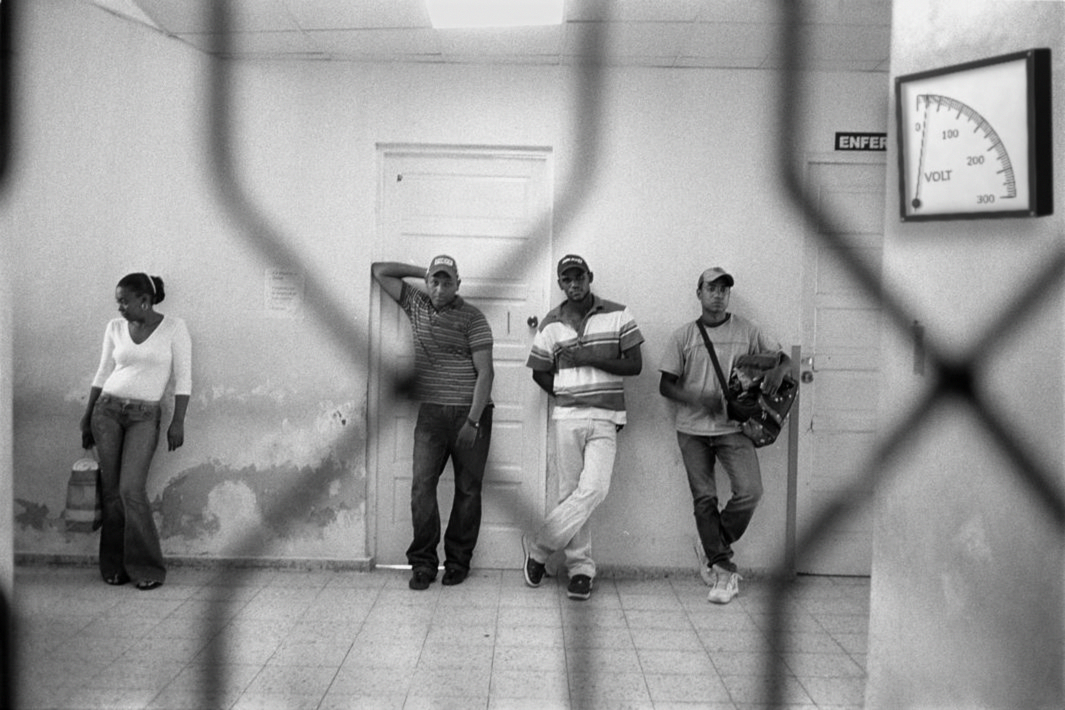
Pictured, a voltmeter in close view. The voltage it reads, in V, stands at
25 V
